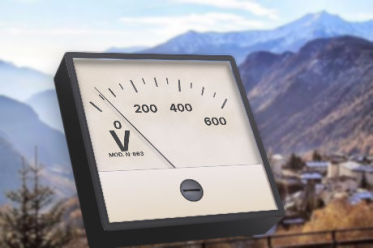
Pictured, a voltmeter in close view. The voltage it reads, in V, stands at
50 V
